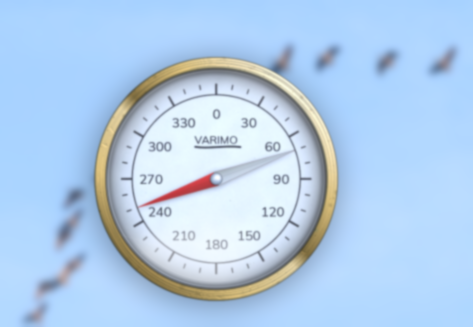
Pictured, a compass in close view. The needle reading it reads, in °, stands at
250 °
